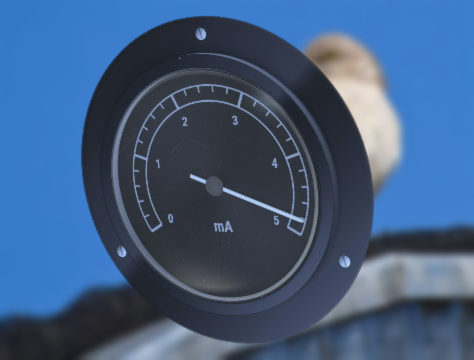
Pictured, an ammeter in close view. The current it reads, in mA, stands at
4.8 mA
